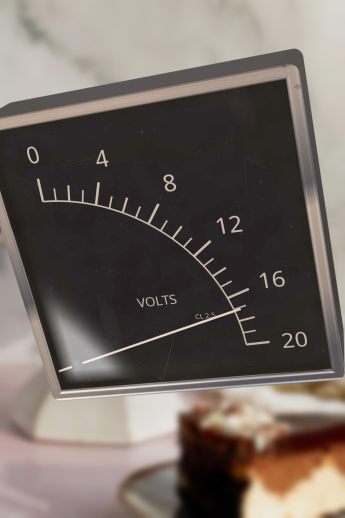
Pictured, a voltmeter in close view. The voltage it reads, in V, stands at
17 V
